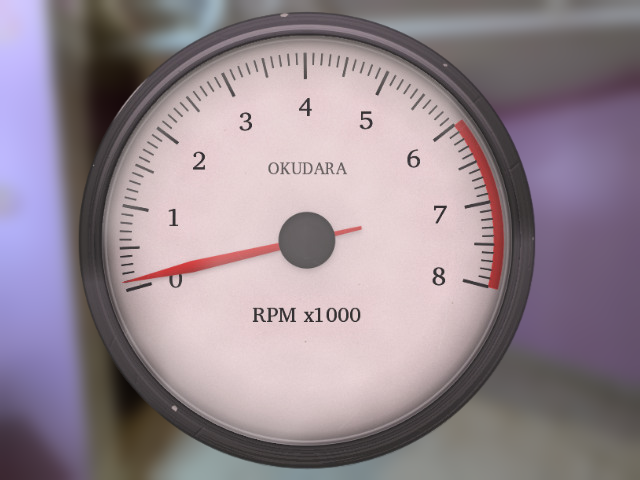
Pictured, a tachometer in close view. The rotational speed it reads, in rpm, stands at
100 rpm
